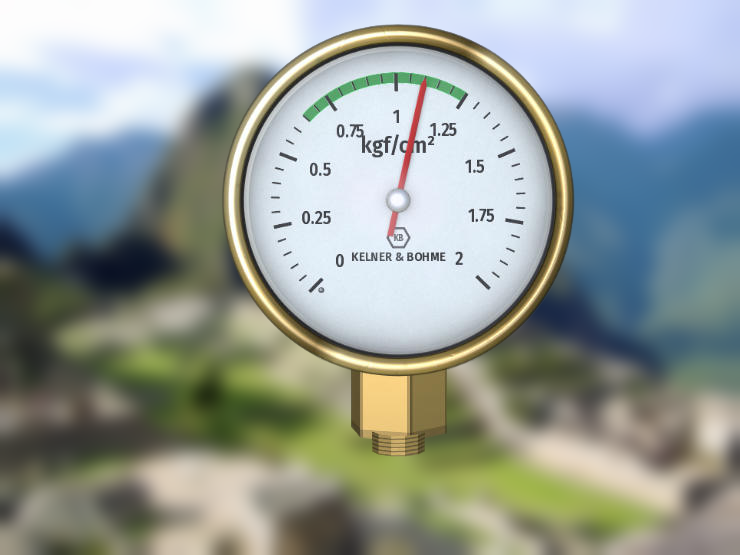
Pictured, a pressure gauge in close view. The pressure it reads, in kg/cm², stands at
1.1 kg/cm²
